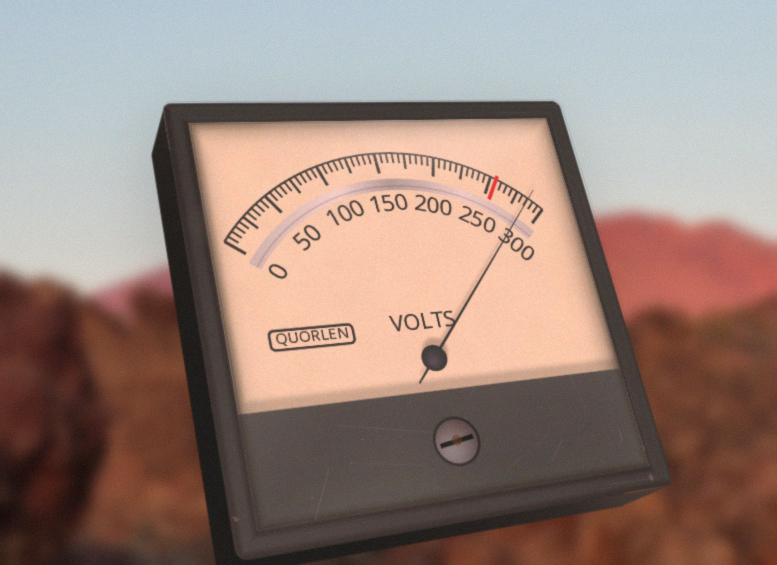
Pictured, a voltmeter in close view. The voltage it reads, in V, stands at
285 V
